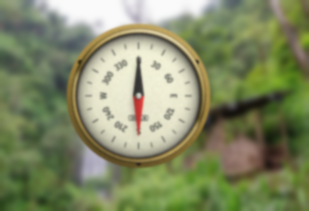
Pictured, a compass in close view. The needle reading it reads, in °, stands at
180 °
